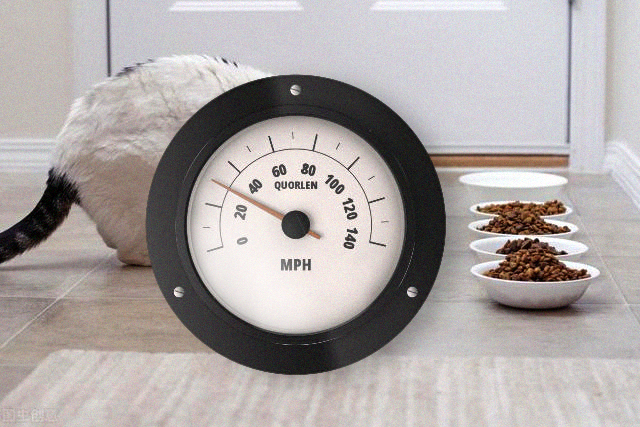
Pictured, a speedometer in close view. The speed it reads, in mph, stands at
30 mph
